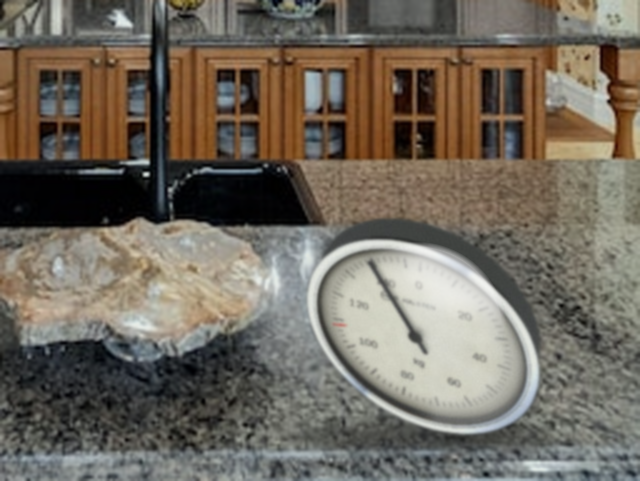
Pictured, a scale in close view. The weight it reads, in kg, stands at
140 kg
